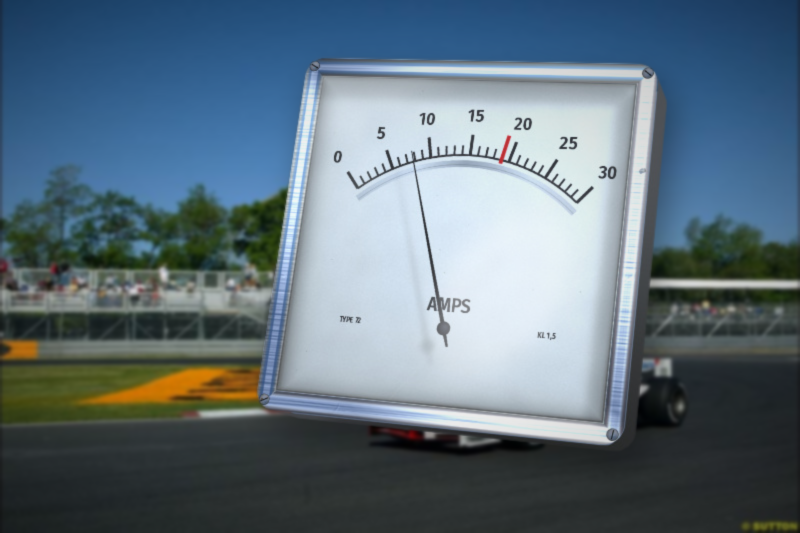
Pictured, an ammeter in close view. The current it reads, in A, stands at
8 A
